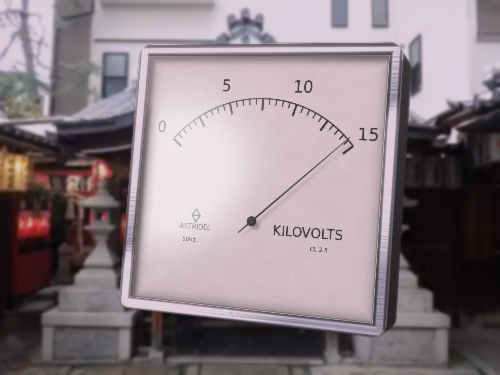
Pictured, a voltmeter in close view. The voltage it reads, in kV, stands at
14.5 kV
